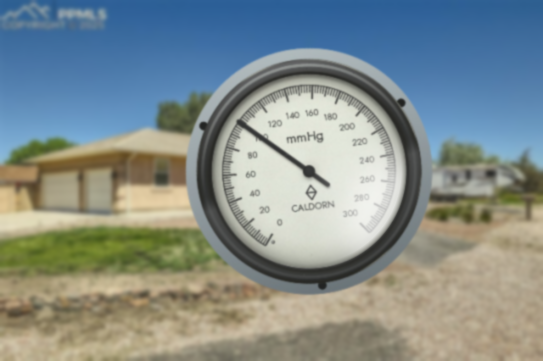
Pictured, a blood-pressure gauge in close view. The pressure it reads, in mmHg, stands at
100 mmHg
